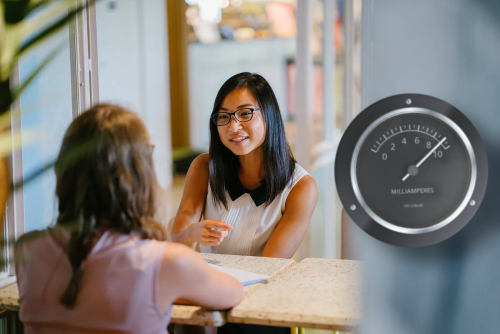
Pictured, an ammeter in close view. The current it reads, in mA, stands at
9 mA
